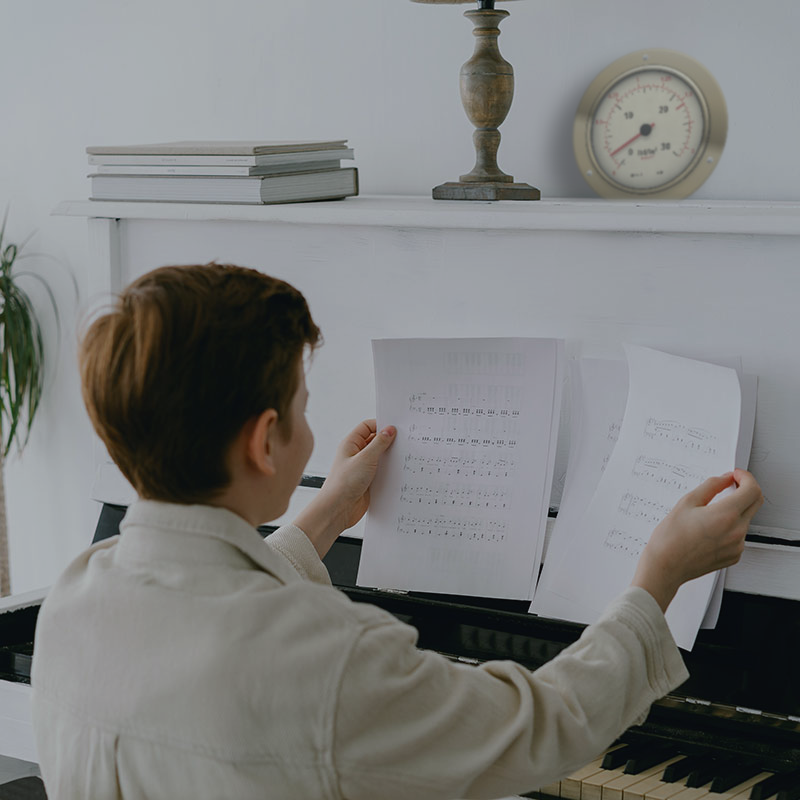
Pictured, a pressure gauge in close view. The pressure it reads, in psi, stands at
2 psi
